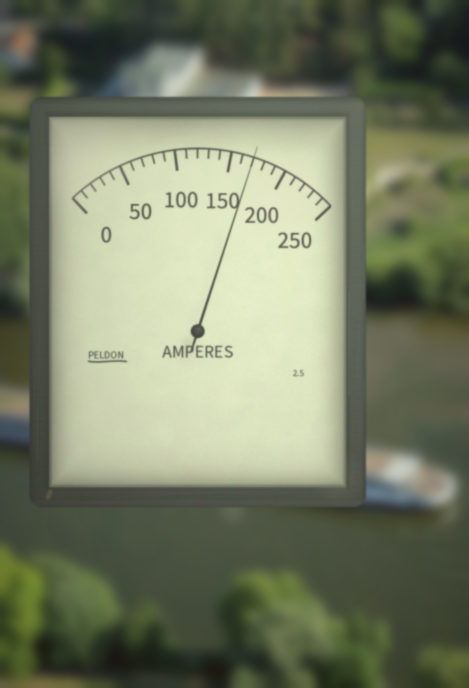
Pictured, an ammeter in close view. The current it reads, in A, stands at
170 A
